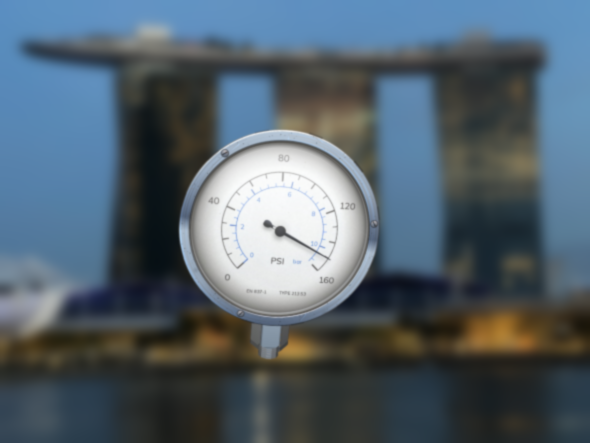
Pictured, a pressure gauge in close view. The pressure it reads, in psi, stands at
150 psi
